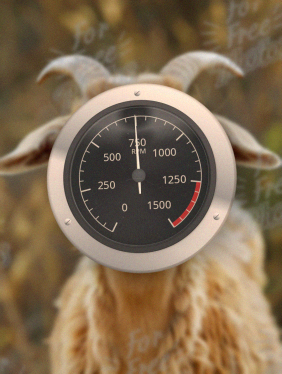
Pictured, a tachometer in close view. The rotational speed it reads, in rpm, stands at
750 rpm
